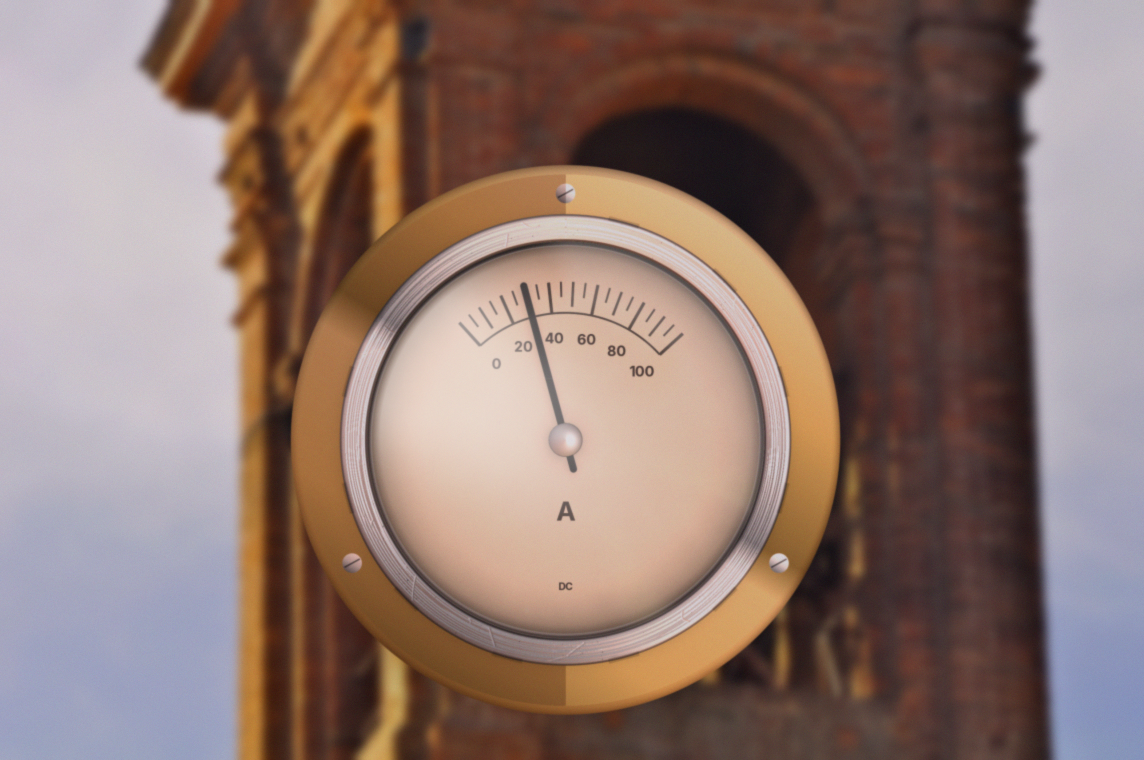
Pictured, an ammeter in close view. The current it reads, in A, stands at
30 A
